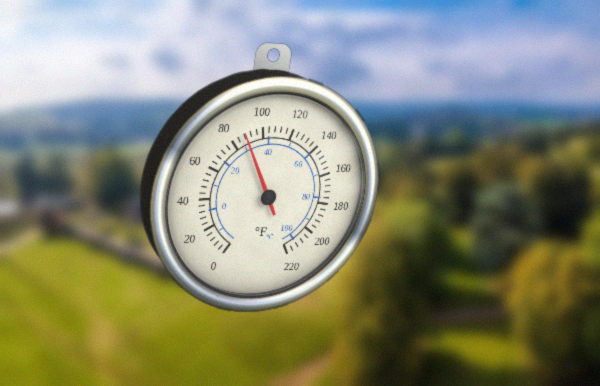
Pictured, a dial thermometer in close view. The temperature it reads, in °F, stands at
88 °F
